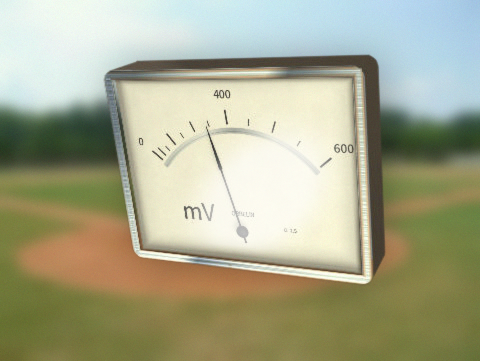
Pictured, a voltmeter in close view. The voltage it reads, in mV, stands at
350 mV
